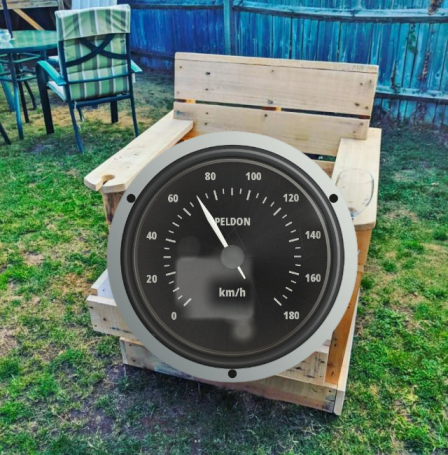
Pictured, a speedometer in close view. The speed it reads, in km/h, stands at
70 km/h
